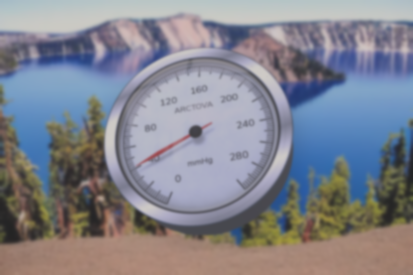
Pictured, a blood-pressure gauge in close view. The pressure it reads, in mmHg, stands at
40 mmHg
